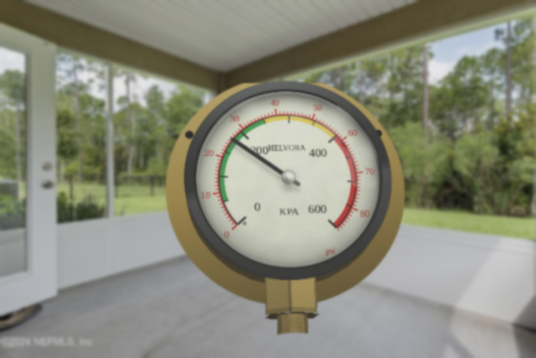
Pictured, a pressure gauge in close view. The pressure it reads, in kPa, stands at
175 kPa
